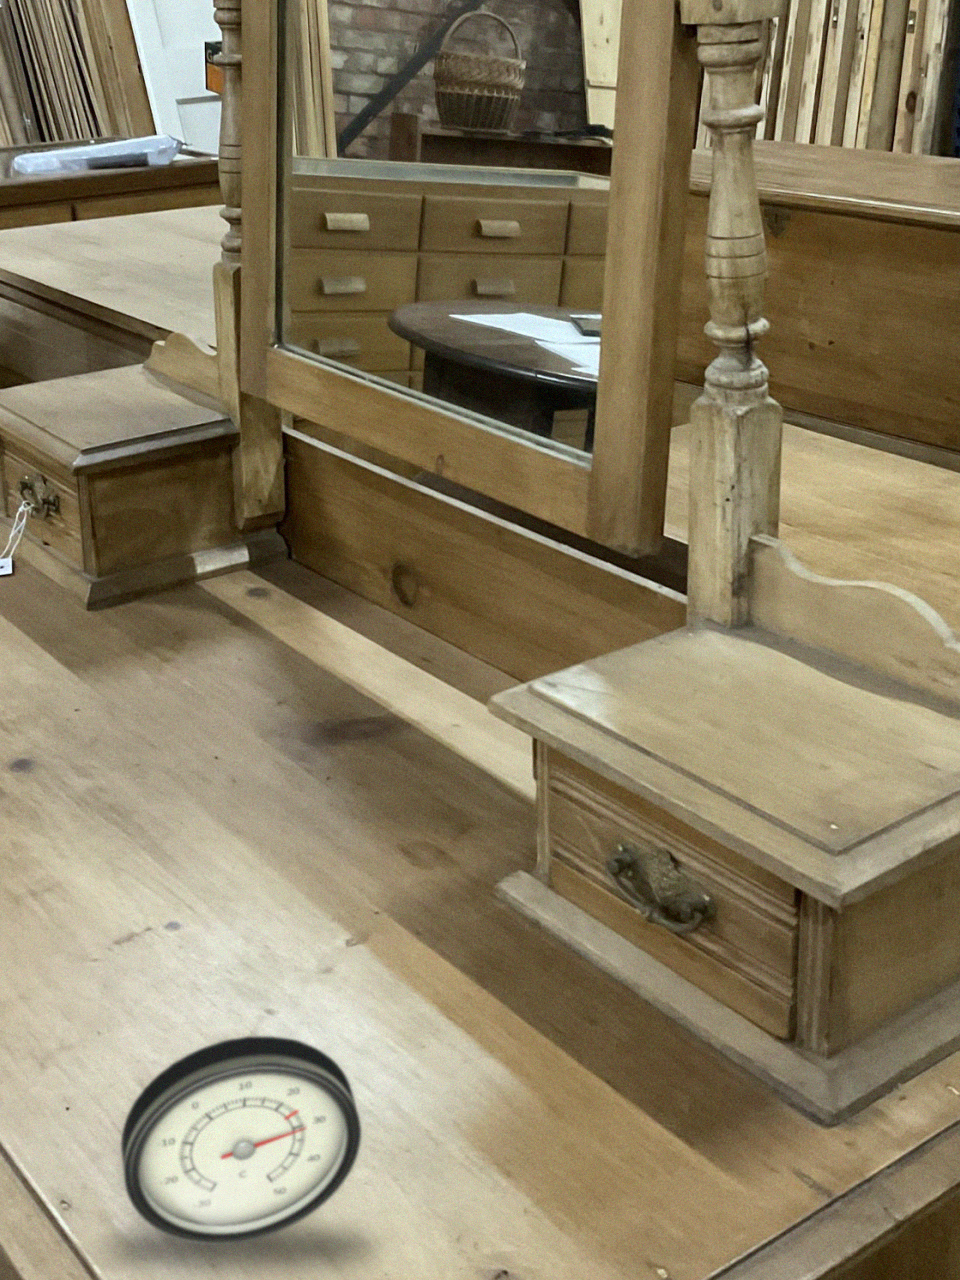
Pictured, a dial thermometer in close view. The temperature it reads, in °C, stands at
30 °C
